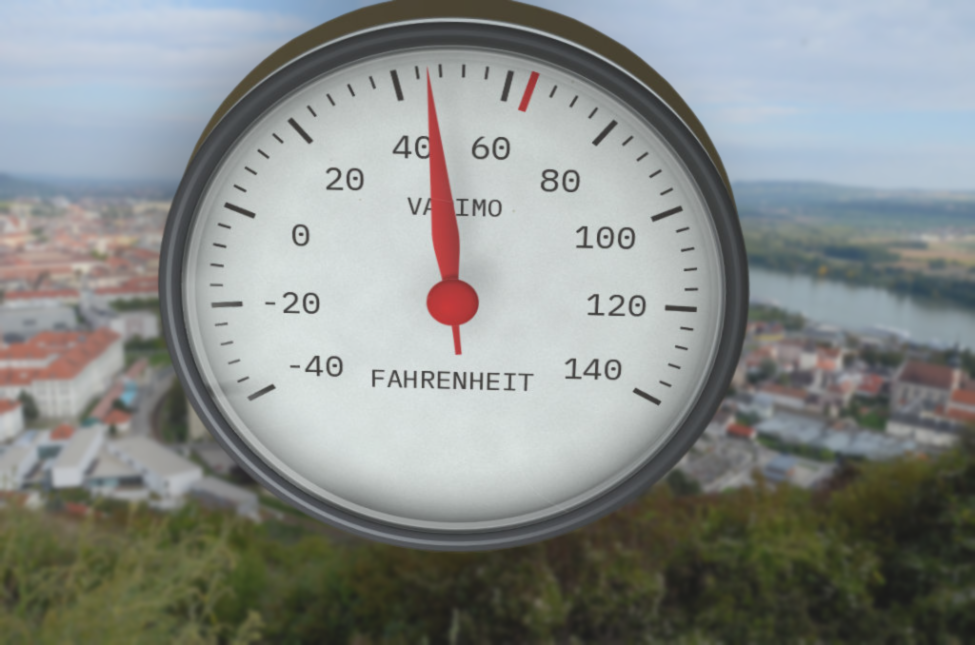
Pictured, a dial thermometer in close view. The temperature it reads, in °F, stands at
46 °F
